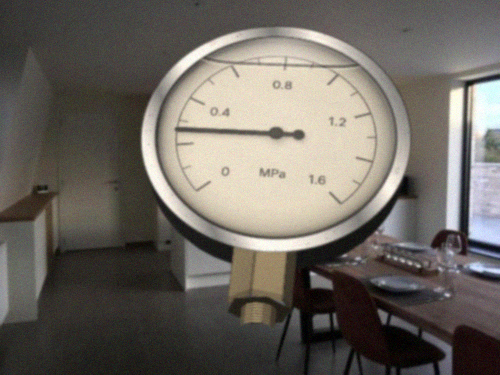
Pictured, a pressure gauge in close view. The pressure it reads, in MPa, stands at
0.25 MPa
